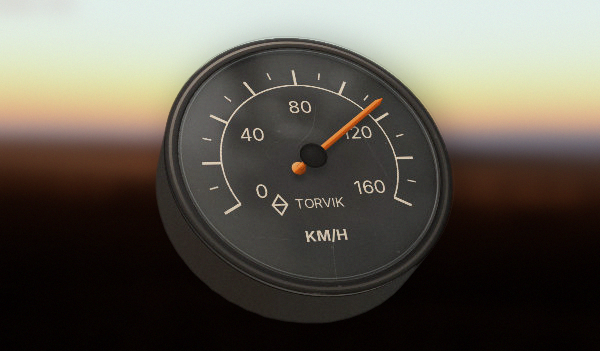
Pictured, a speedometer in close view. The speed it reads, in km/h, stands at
115 km/h
